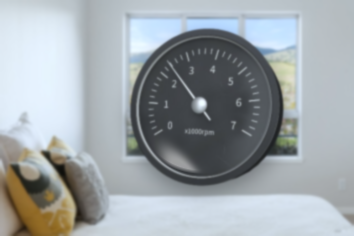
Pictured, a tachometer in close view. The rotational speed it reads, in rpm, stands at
2400 rpm
